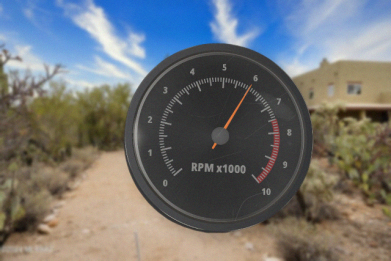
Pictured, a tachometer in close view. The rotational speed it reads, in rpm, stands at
6000 rpm
